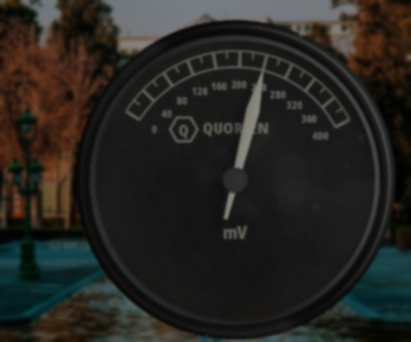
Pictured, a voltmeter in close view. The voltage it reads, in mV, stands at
240 mV
